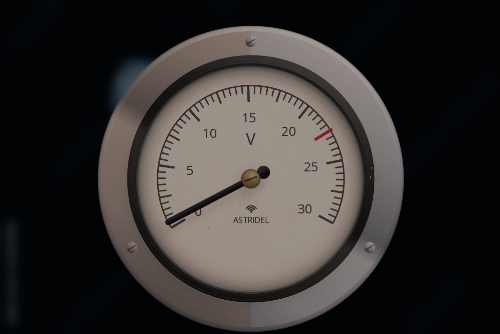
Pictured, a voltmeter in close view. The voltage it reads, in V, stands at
0.5 V
